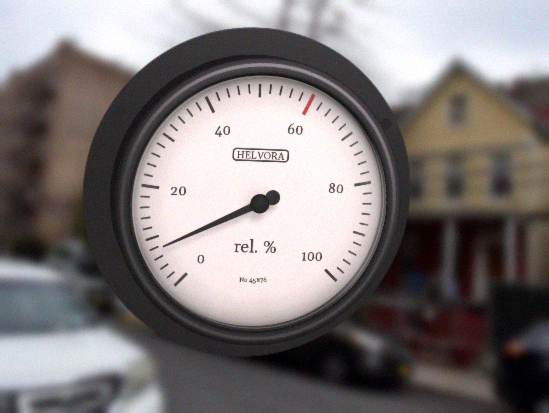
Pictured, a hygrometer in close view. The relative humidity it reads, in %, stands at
8 %
